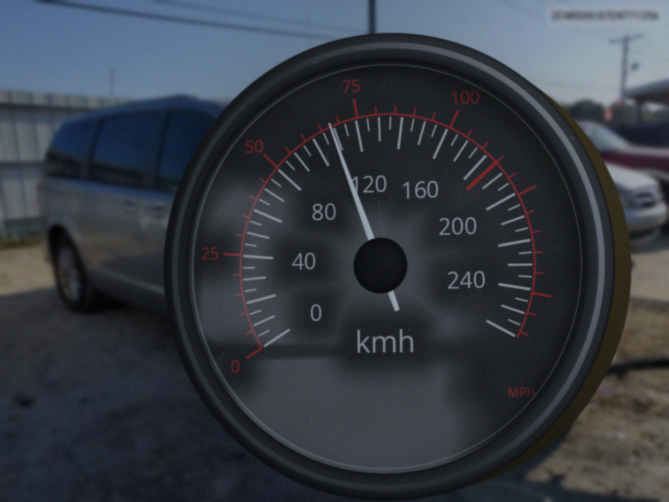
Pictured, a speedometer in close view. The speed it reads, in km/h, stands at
110 km/h
